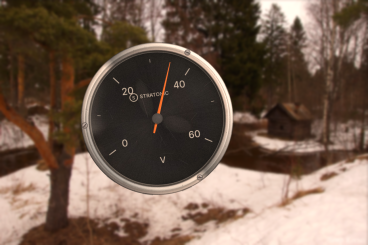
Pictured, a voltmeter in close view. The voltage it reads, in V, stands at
35 V
